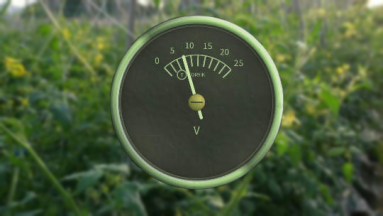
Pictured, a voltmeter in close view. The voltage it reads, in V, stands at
7.5 V
